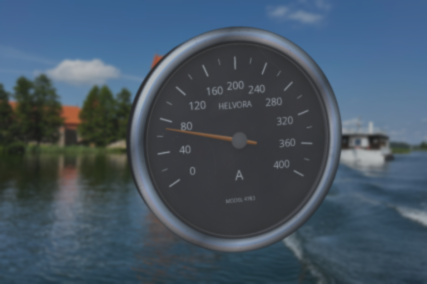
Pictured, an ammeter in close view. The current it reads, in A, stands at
70 A
